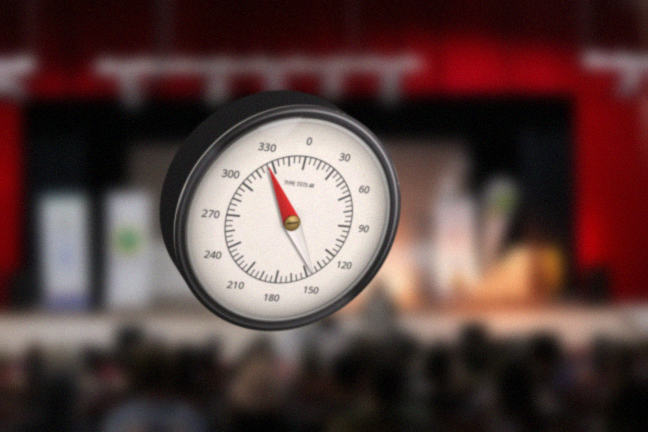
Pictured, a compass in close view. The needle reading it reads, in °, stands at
325 °
